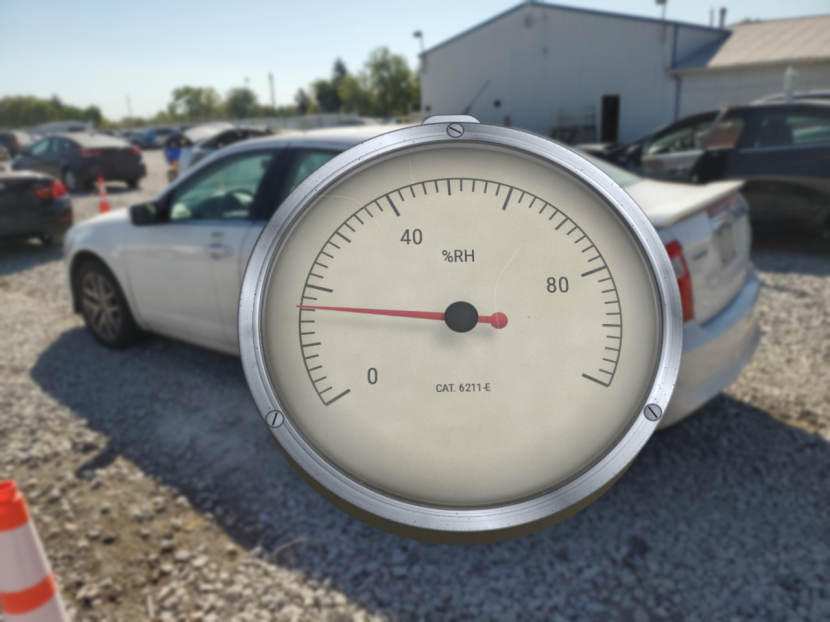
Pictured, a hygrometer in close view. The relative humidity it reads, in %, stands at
16 %
